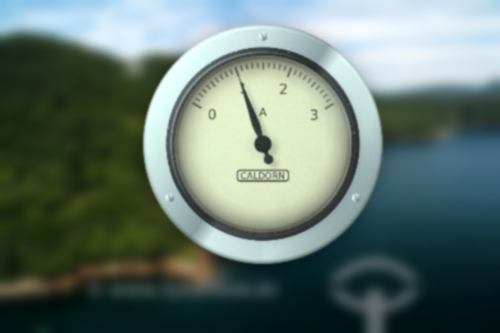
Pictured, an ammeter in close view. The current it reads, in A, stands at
1 A
